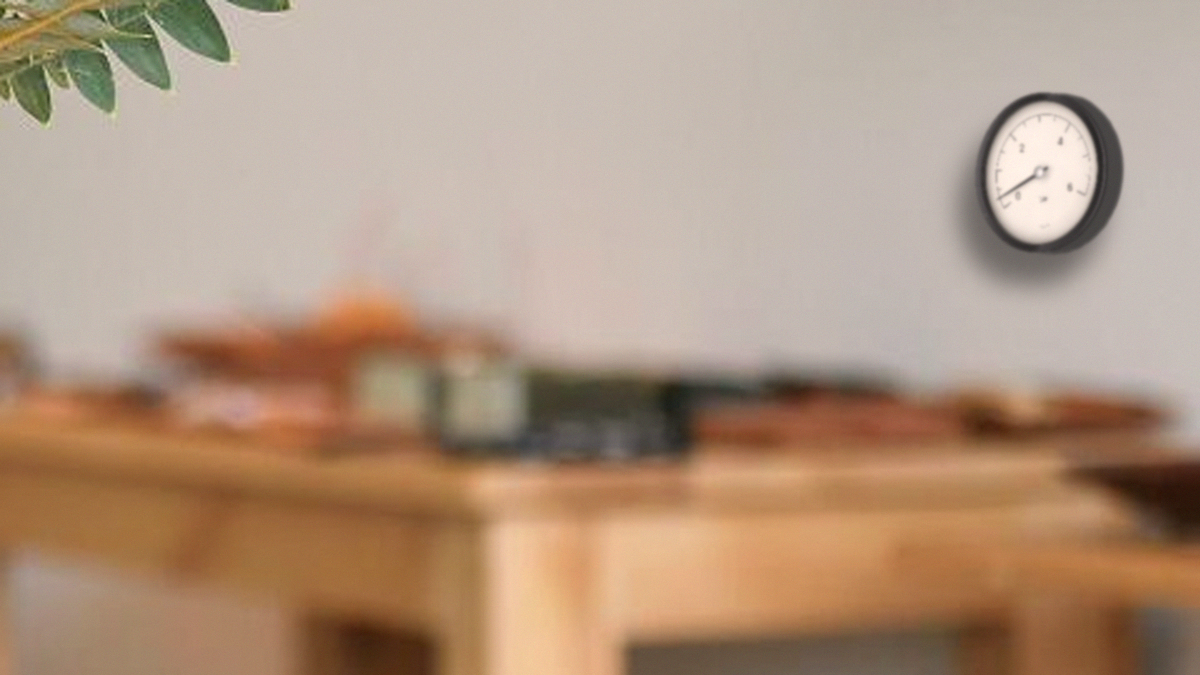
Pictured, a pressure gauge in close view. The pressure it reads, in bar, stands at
0.25 bar
